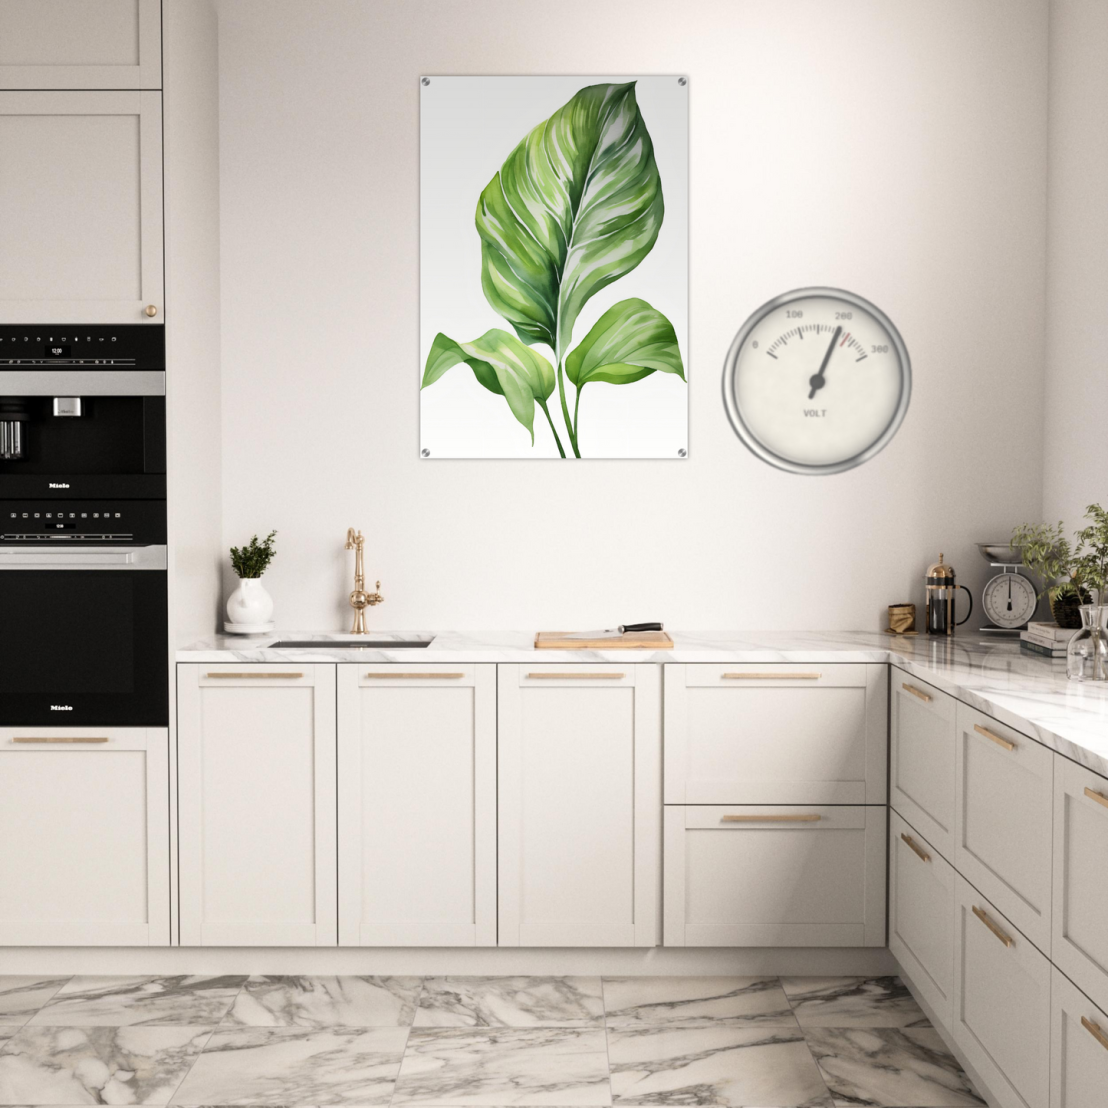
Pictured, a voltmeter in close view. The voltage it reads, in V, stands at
200 V
